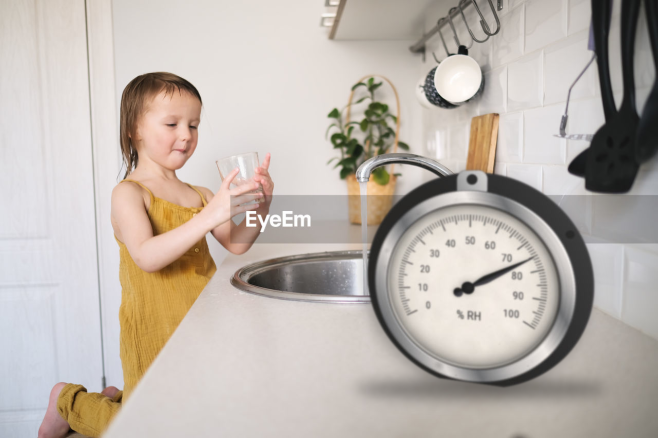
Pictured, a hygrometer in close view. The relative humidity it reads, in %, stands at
75 %
